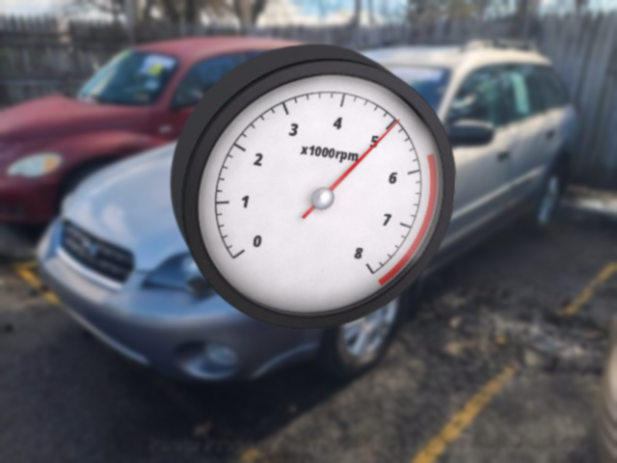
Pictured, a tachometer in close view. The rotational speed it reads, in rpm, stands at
5000 rpm
